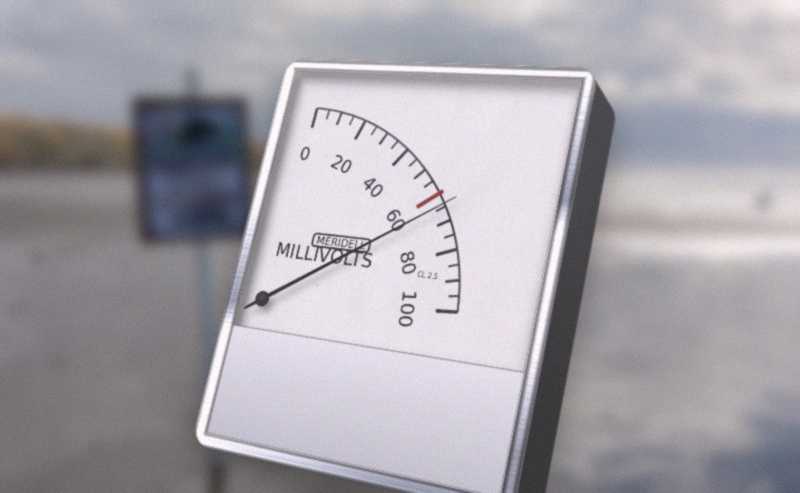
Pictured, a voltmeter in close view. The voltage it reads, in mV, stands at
65 mV
